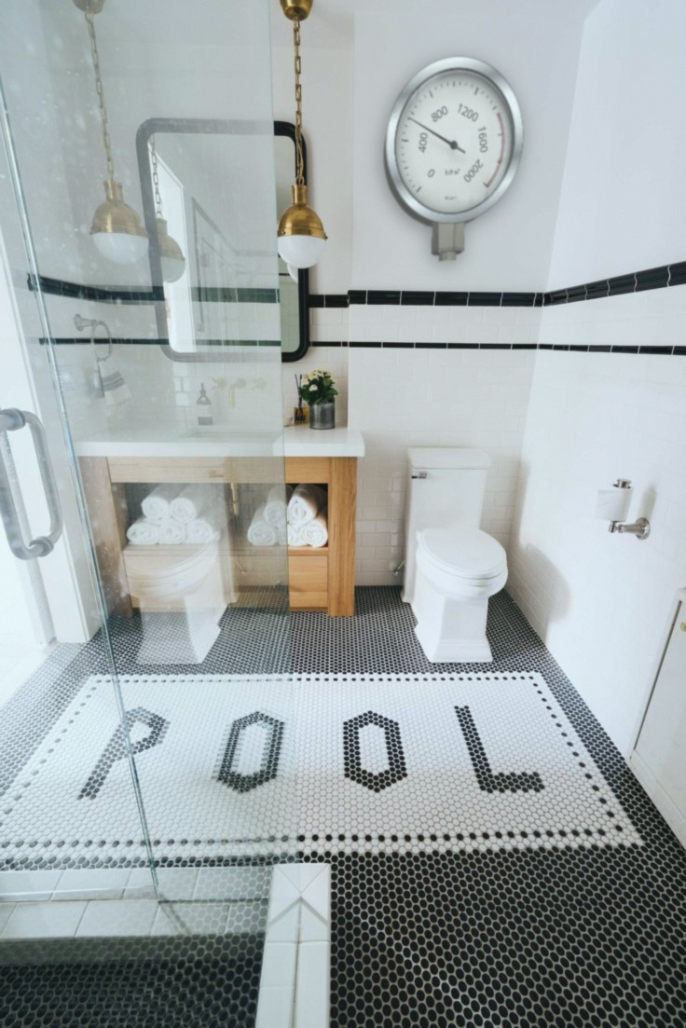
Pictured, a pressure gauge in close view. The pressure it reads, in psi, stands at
550 psi
